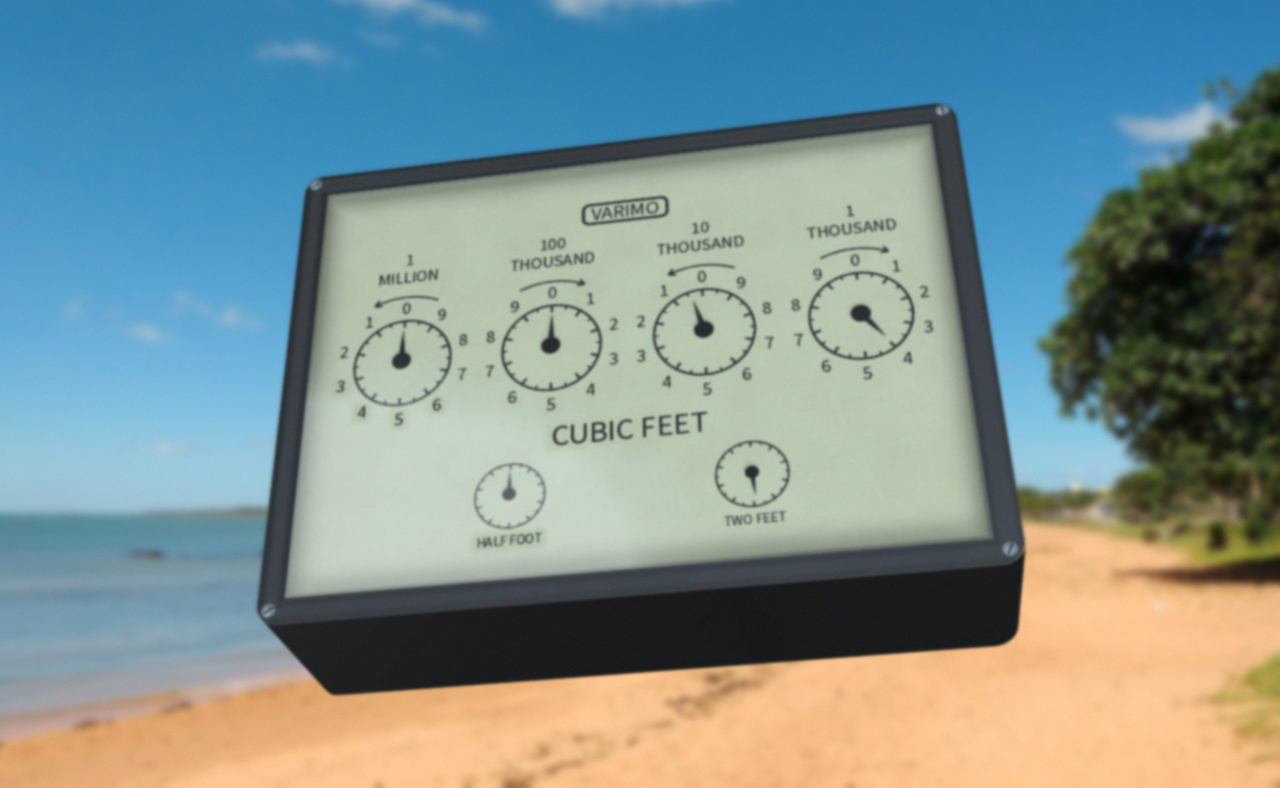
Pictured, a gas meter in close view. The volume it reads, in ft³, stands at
400 ft³
